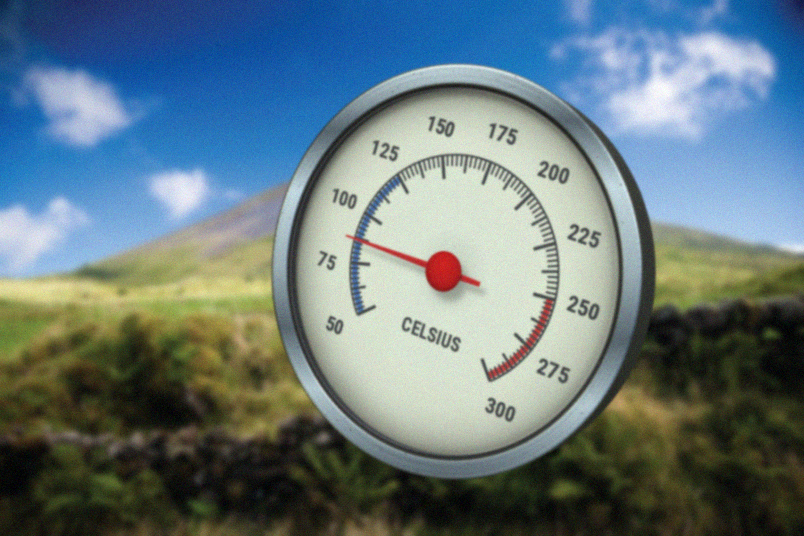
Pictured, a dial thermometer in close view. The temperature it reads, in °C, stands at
87.5 °C
